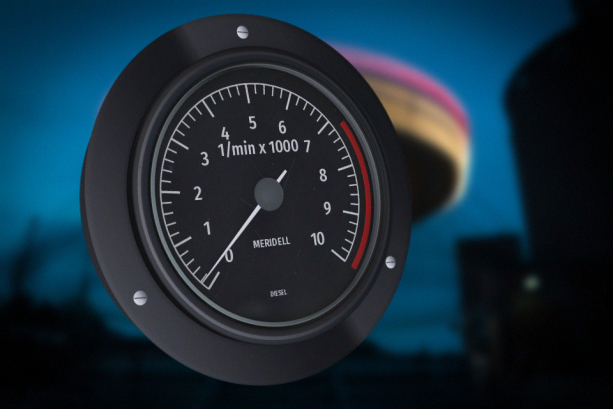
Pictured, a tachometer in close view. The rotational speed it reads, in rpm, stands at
200 rpm
